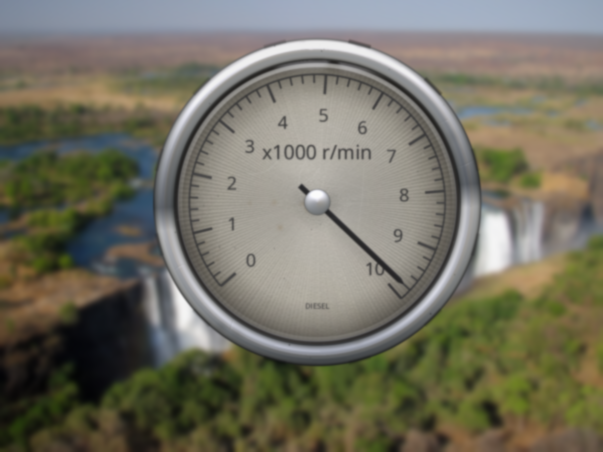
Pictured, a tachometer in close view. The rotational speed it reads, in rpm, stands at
9800 rpm
